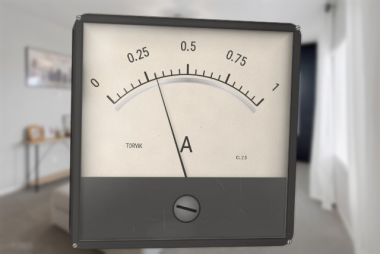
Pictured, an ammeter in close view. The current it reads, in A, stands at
0.3 A
